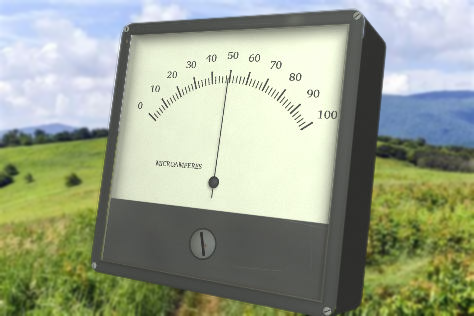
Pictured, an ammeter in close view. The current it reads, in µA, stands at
50 µA
